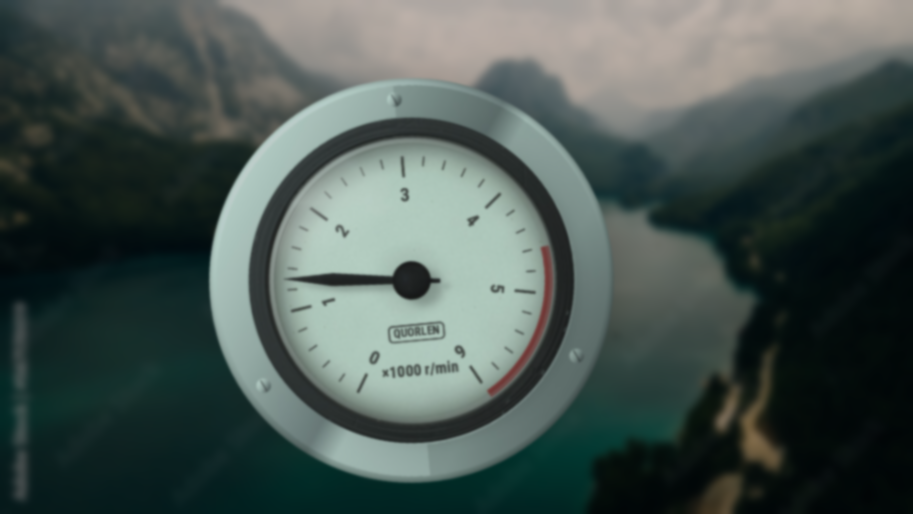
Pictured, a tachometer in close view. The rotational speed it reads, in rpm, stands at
1300 rpm
